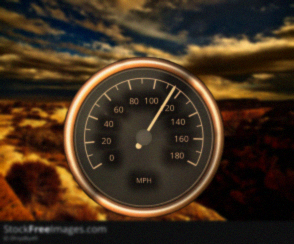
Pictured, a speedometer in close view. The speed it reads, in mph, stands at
115 mph
